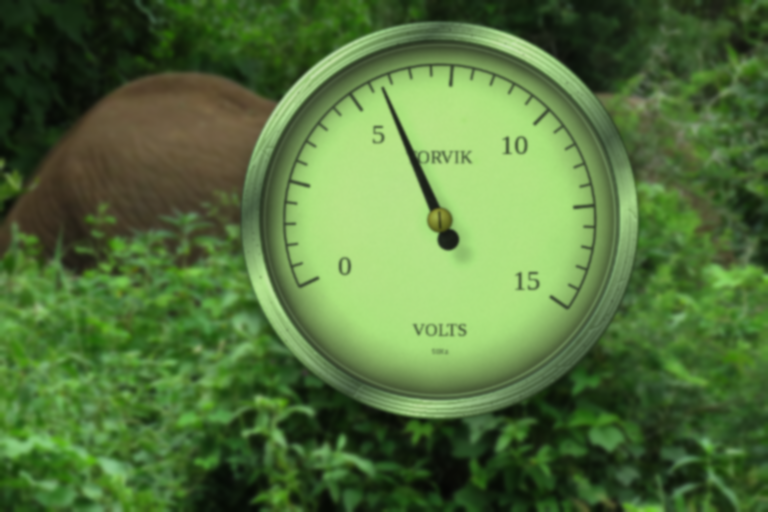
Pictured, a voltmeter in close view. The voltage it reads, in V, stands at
5.75 V
